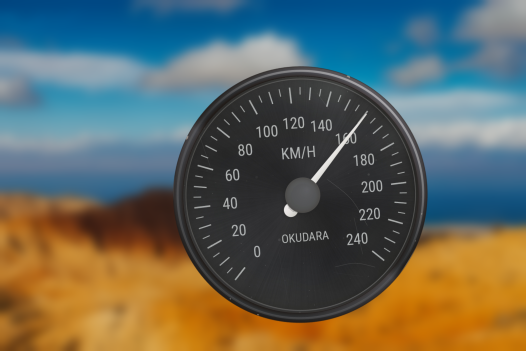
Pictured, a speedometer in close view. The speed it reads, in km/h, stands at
160 km/h
